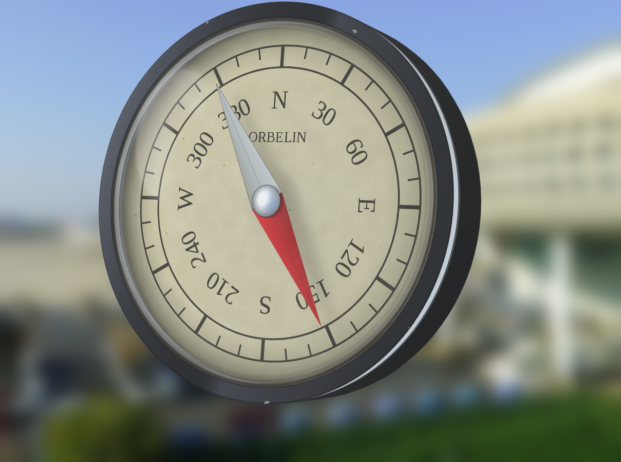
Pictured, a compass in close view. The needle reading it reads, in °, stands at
150 °
